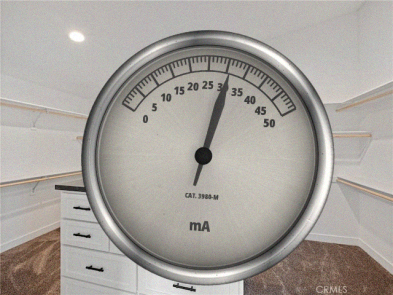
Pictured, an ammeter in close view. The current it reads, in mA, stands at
31 mA
